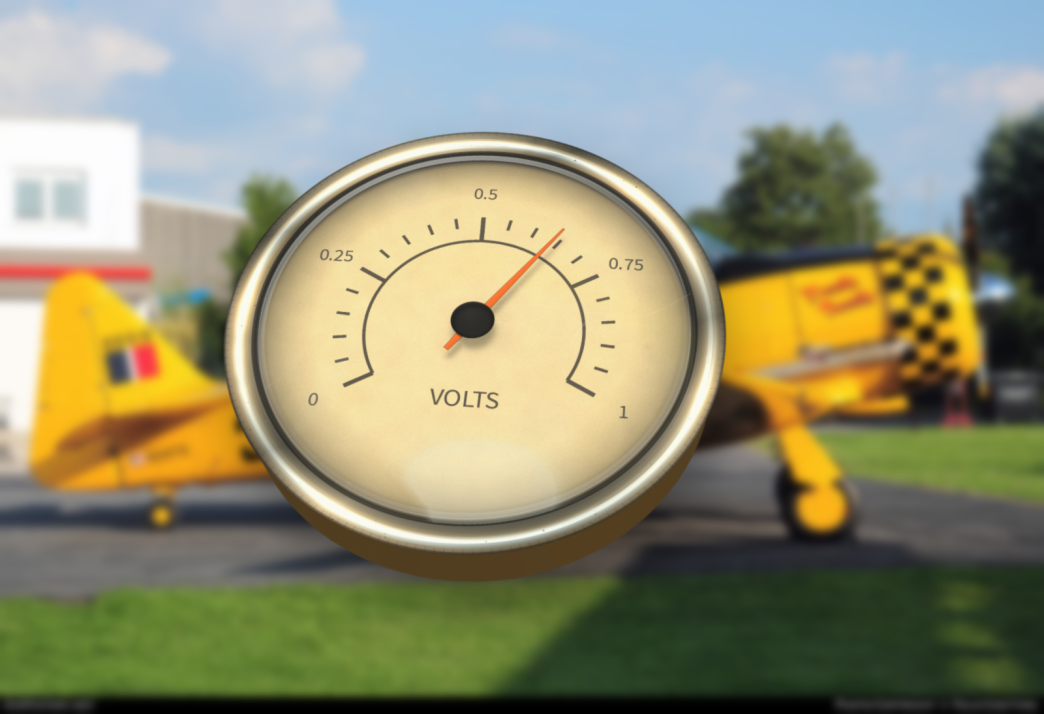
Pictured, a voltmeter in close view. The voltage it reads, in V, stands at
0.65 V
